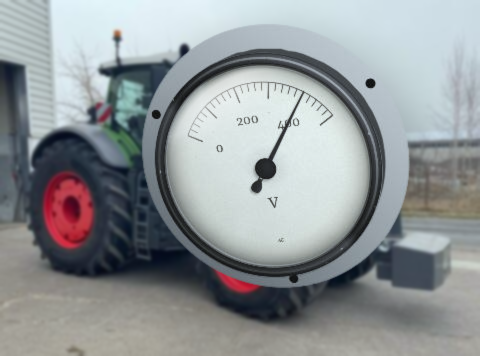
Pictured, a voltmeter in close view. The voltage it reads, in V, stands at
400 V
